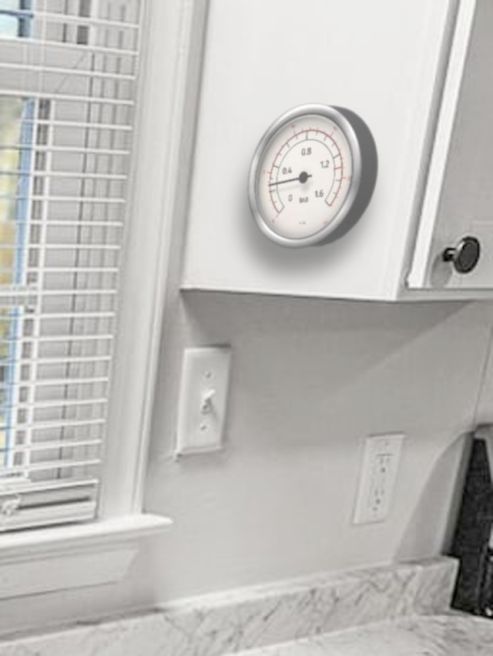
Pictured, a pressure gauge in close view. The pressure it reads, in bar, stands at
0.25 bar
